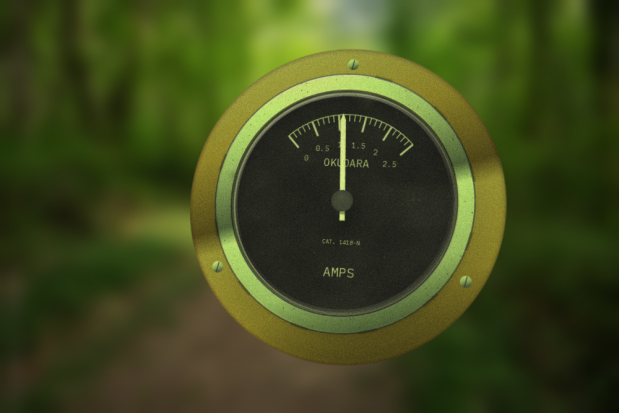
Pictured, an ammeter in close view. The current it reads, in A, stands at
1.1 A
